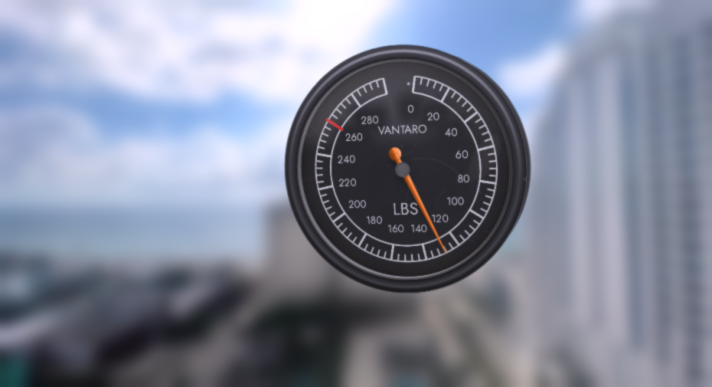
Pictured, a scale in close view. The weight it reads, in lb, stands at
128 lb
